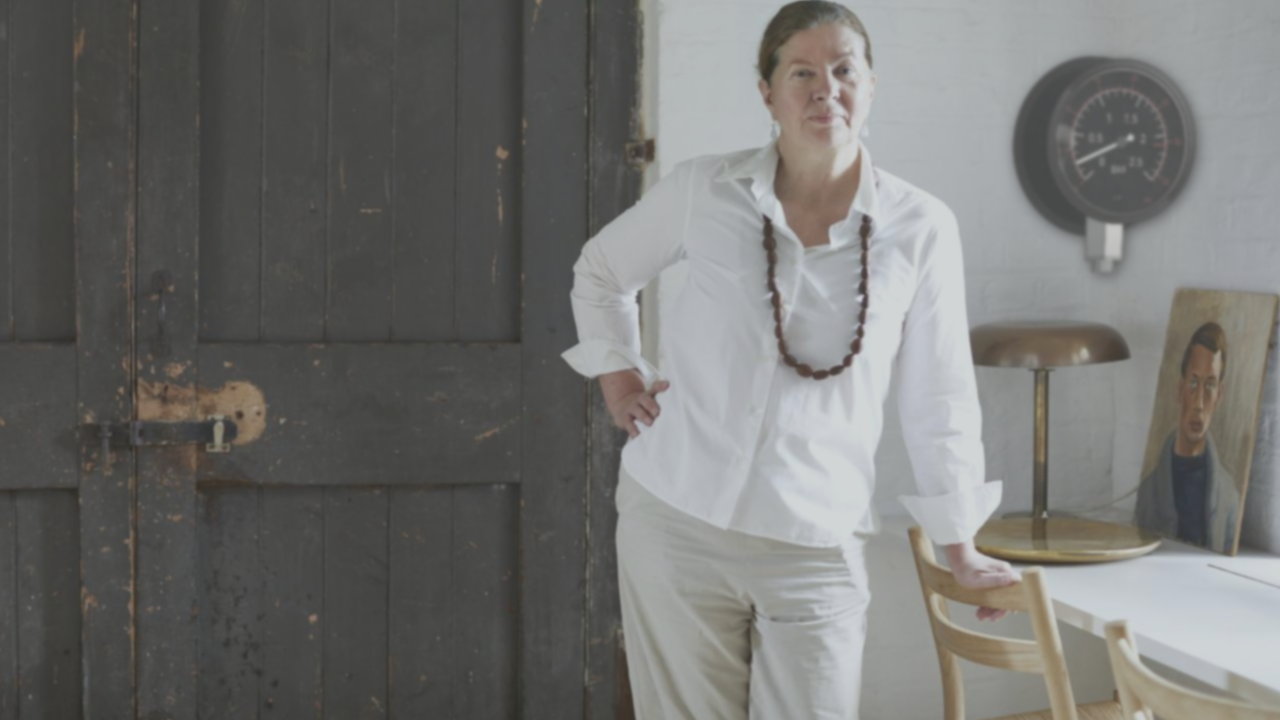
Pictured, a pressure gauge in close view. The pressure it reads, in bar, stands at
0.2 bar
